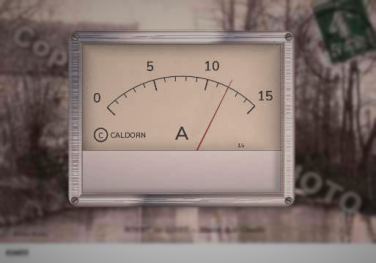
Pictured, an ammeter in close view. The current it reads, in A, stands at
12 A
